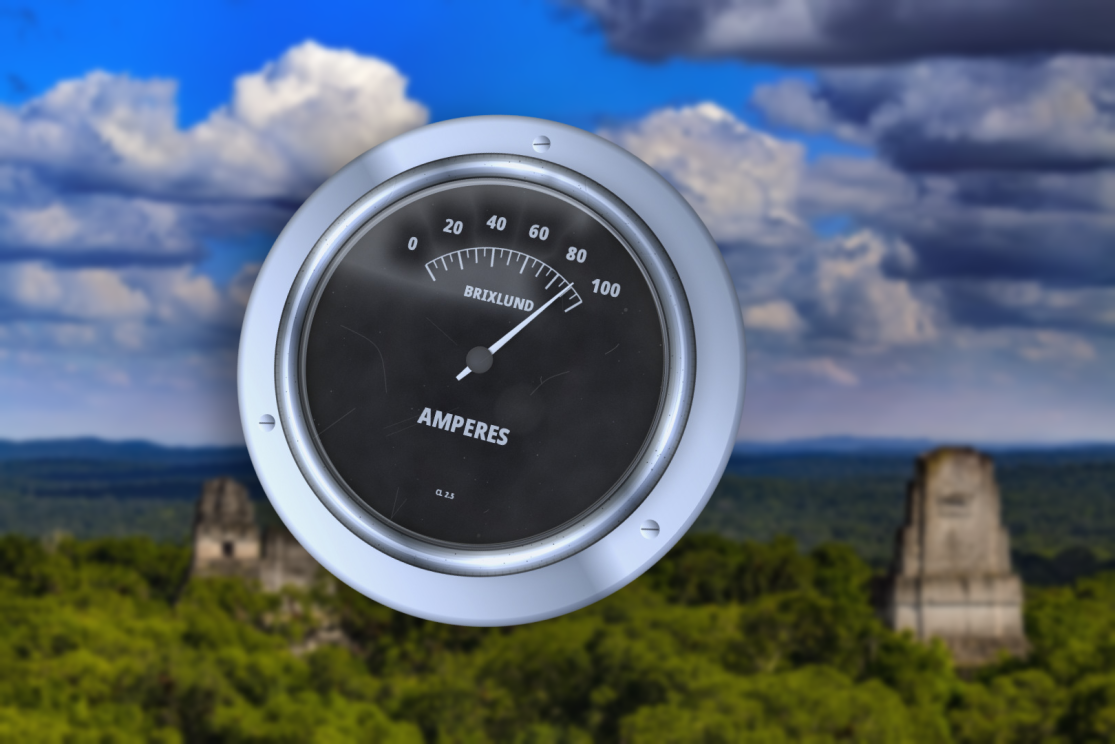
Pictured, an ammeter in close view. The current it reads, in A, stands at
90 A
